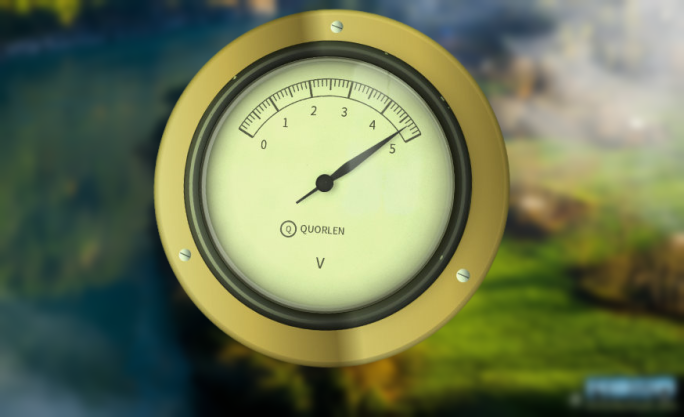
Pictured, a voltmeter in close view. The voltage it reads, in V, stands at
4.7 V
